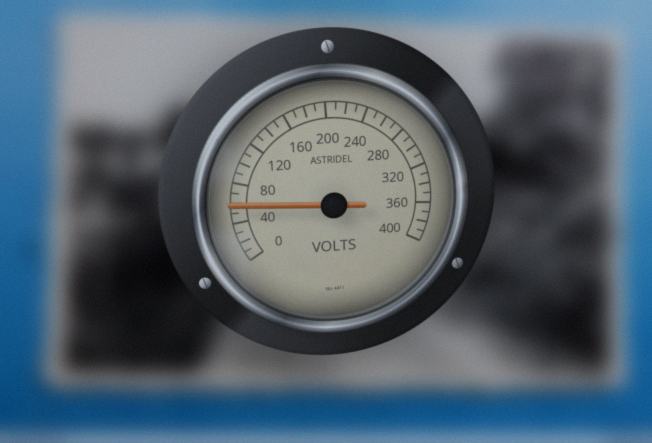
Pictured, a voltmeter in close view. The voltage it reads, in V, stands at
60 V
